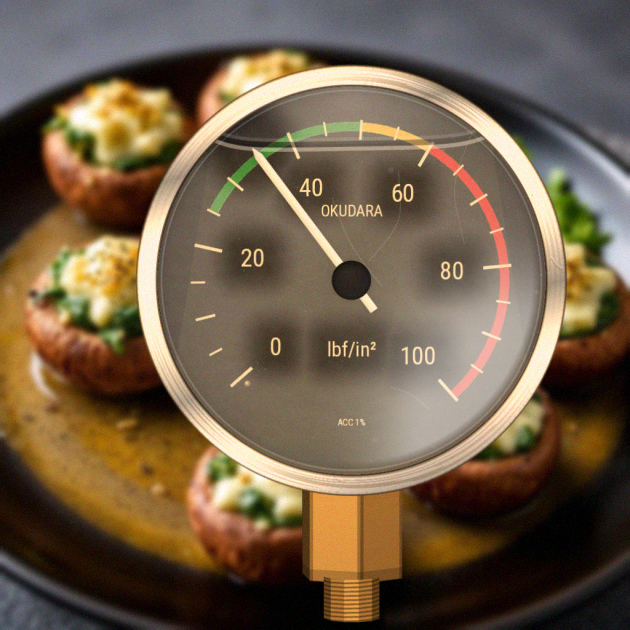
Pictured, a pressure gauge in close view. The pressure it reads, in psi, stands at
35 psi
